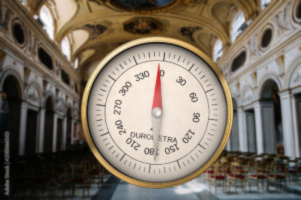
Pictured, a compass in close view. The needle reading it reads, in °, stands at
355 °
